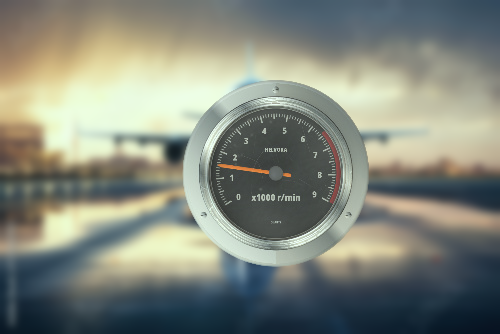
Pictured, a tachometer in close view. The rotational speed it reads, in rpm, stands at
1500 rpm
